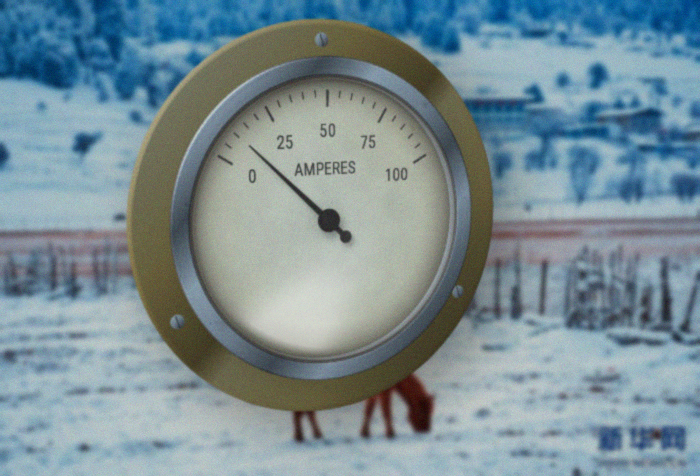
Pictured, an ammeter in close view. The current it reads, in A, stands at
10 A
